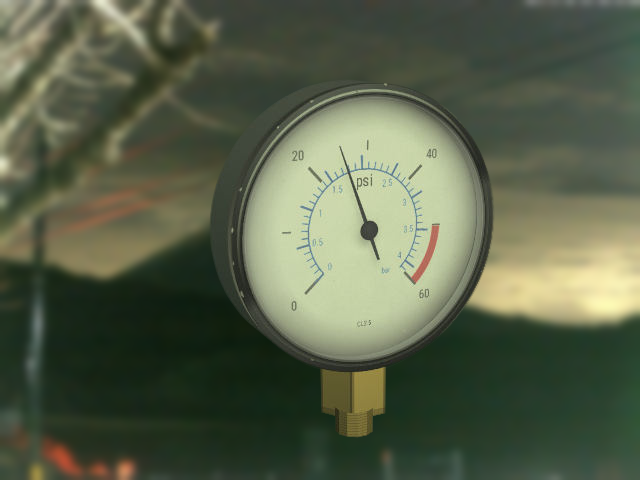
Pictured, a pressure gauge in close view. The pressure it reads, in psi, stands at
25 psi
